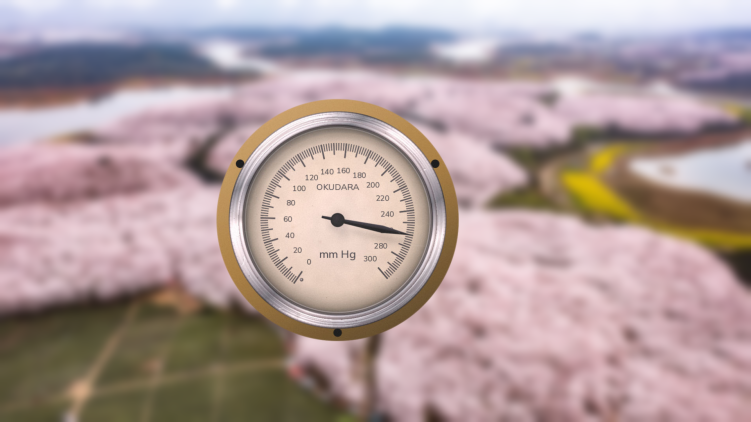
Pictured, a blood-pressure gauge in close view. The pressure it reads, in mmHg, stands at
260 mmHg
